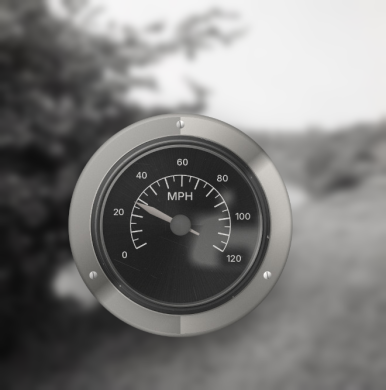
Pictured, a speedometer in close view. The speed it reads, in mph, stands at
27.5 mph
